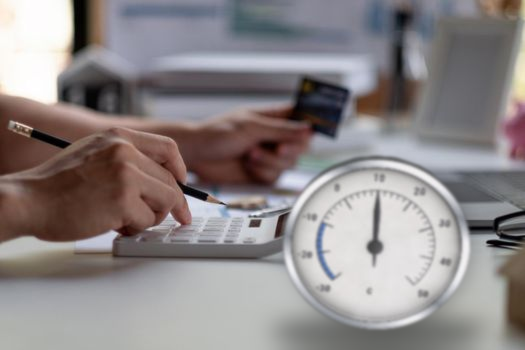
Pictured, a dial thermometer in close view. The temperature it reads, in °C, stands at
10 °C
